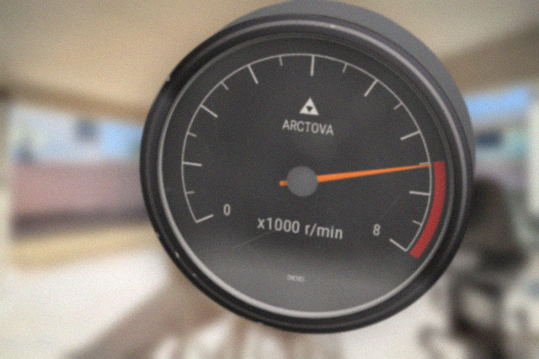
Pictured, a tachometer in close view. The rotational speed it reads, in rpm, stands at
6500 rpm
